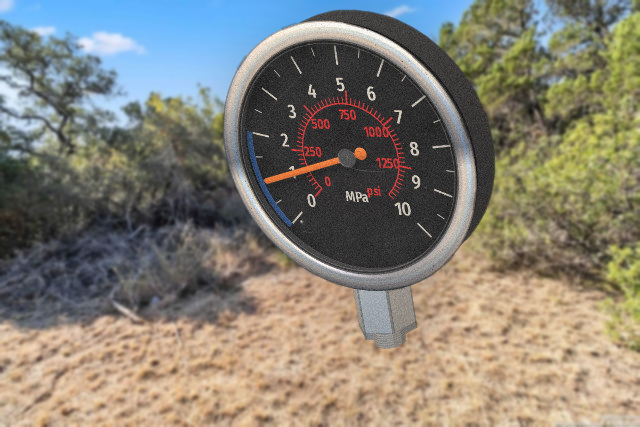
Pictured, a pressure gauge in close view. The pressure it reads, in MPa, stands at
1 MPa
